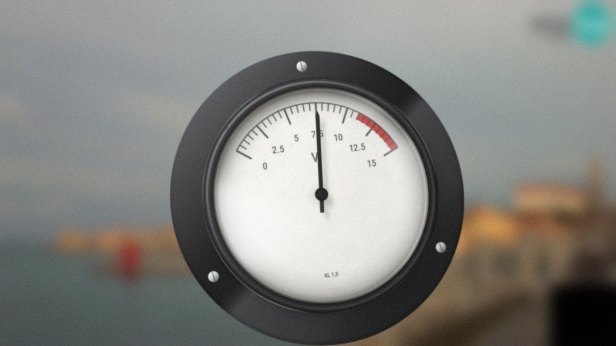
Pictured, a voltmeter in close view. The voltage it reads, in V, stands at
7.5 V
